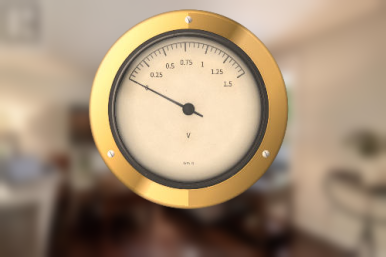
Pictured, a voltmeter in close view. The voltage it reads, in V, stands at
0 V
